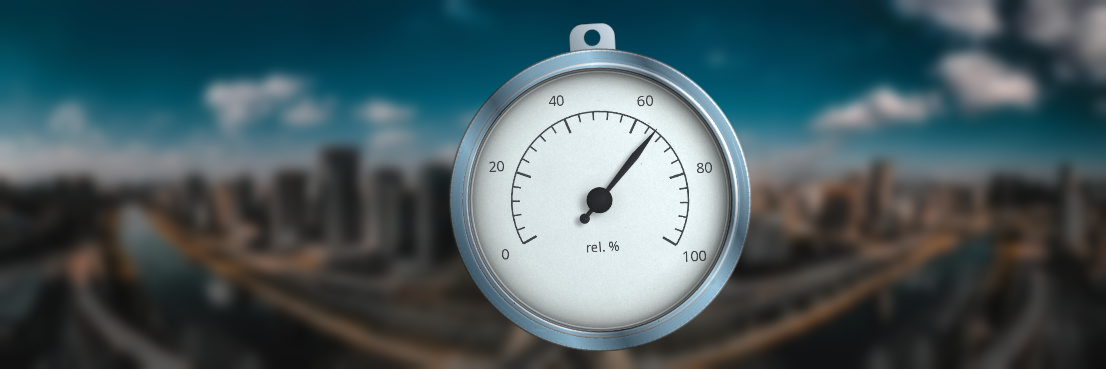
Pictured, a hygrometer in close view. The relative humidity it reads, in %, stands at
66 %
